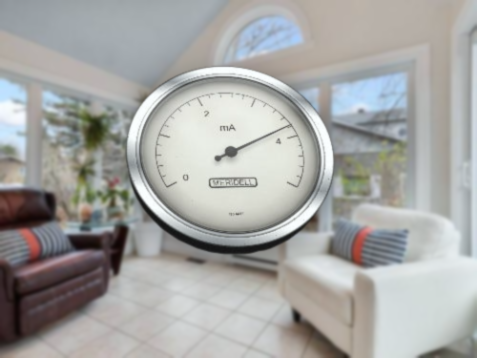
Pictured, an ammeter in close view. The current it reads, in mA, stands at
3.8 mA
